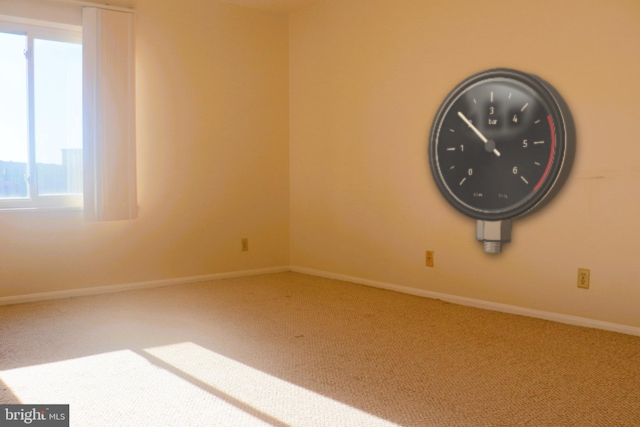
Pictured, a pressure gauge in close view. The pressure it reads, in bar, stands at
2 bar
